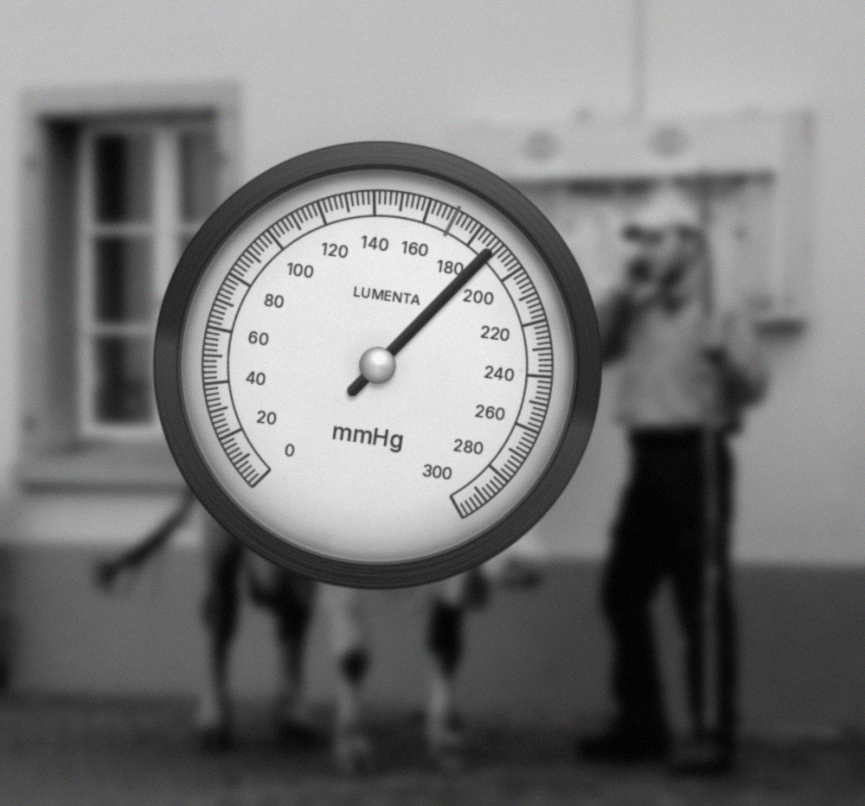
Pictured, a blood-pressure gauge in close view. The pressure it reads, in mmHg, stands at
188 mmHg
